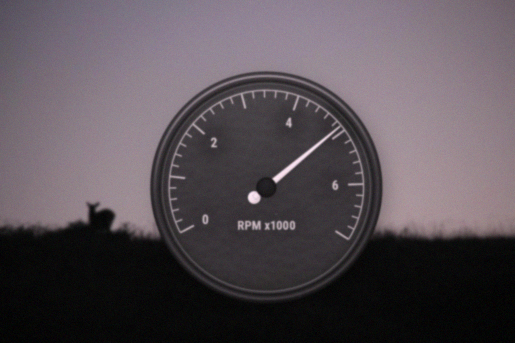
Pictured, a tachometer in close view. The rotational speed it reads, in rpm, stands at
4900 rpm
